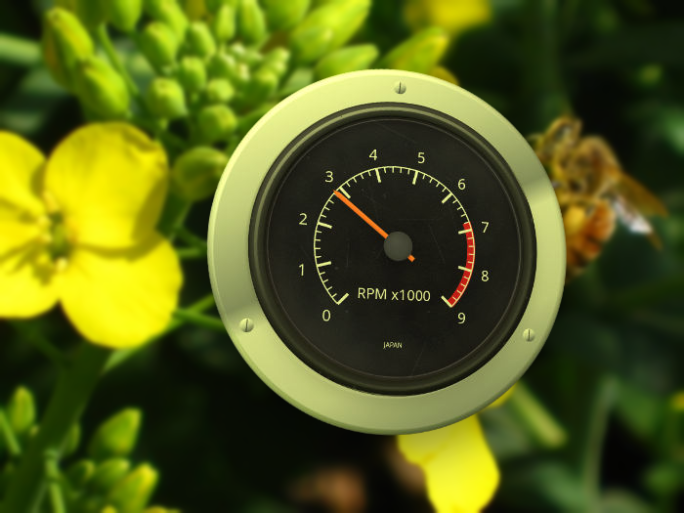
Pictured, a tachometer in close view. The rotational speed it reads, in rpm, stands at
2800 rpm
